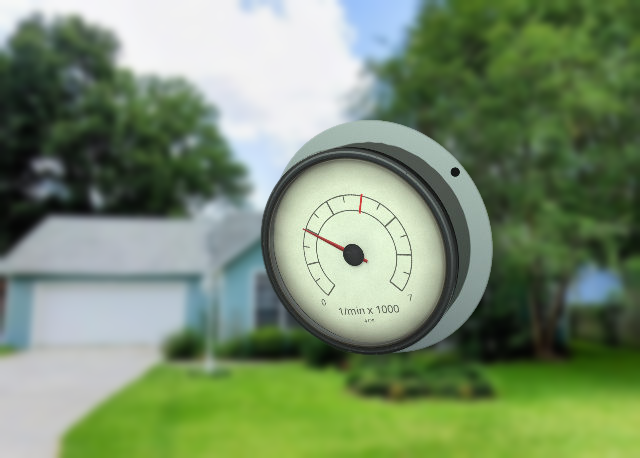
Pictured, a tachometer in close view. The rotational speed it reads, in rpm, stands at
2000 rpm
